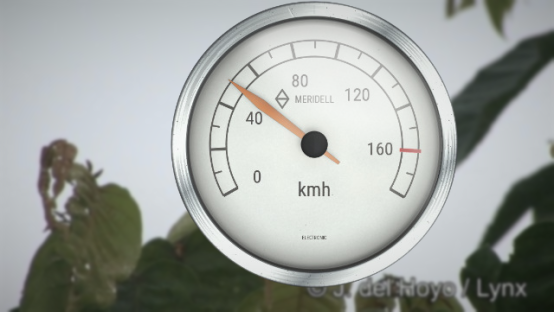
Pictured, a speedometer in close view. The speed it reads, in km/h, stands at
50 km/h
